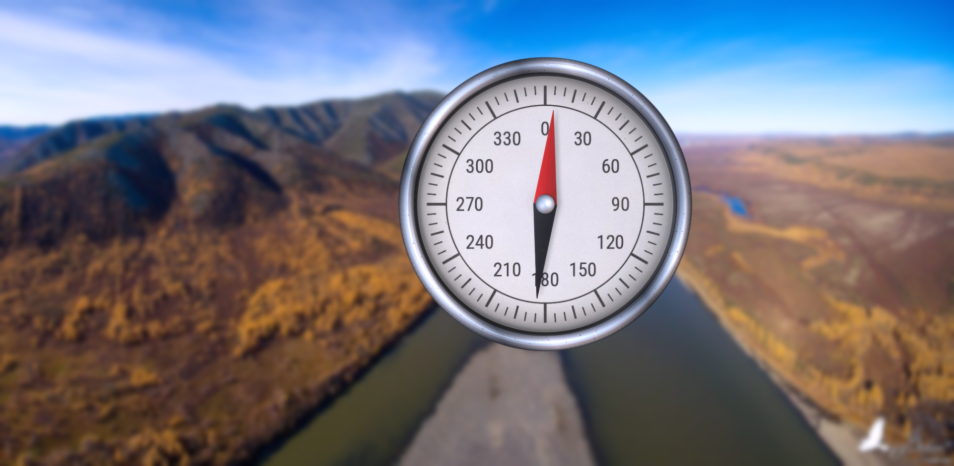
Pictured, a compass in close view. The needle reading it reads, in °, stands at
5 °
